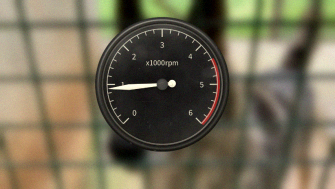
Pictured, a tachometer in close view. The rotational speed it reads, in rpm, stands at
900 rpm
